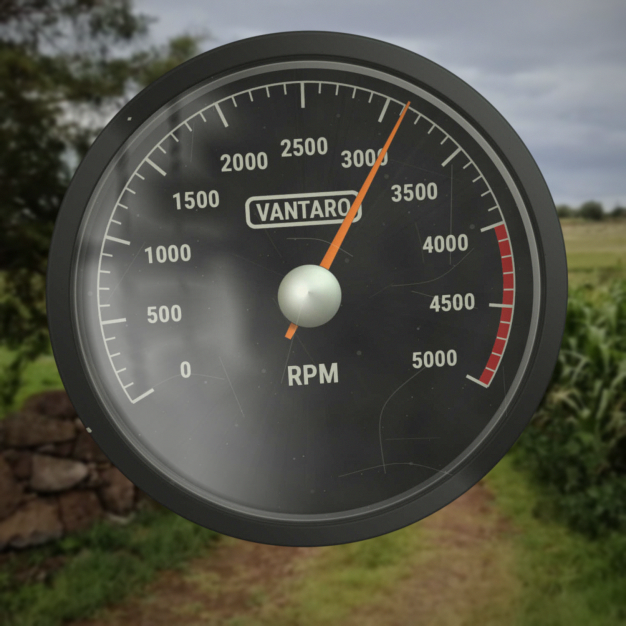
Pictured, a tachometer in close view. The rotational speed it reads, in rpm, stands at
3100 rpm
